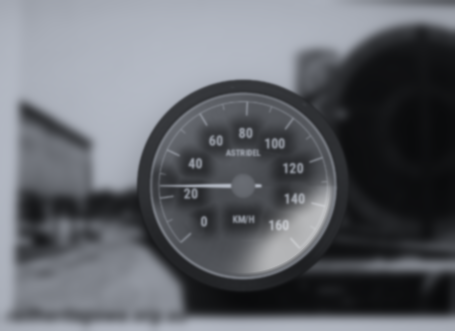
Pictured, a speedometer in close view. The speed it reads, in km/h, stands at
25 km/h
